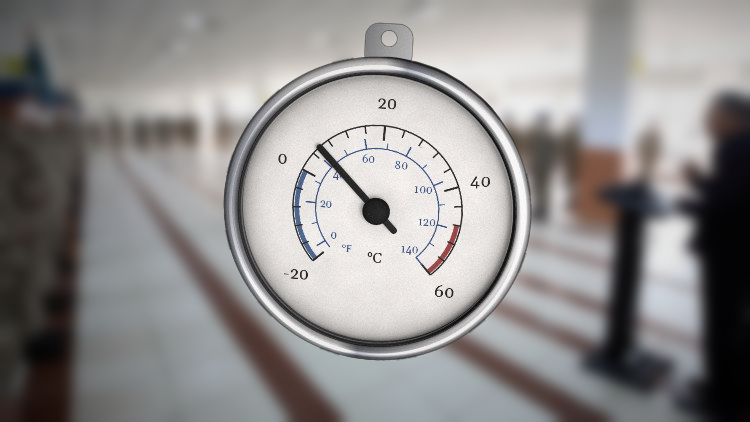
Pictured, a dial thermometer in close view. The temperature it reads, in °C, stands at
6 °C
